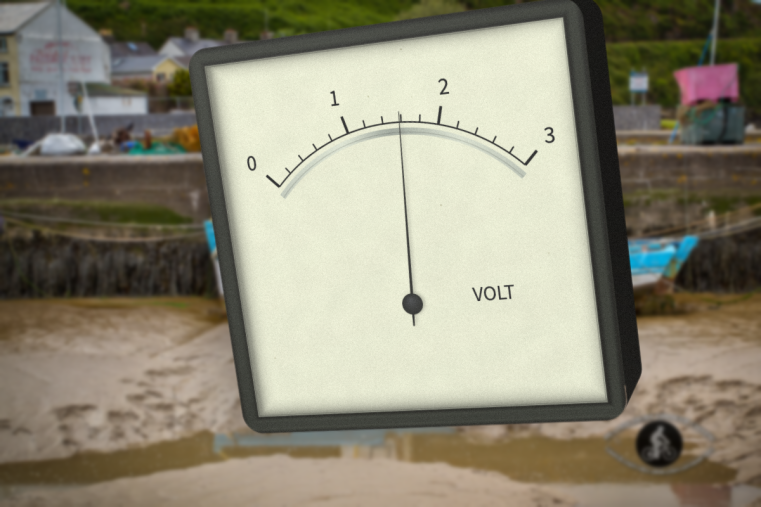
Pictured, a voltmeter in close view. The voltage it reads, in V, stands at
1.6 V
